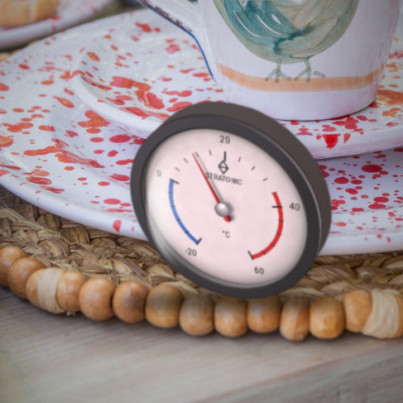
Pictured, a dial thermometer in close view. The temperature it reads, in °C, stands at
12 °C
